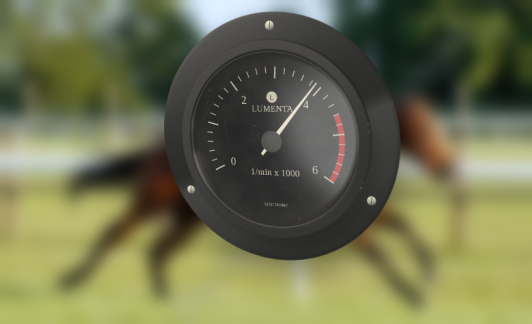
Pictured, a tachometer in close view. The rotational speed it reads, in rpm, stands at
3900 rpm
